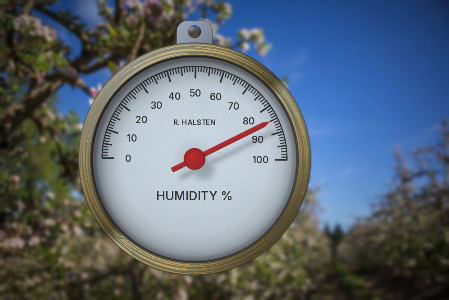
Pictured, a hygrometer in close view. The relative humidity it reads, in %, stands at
85 %
